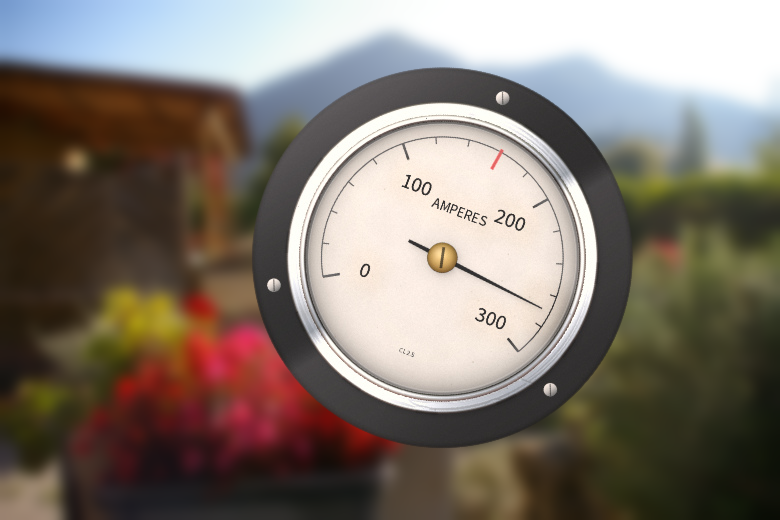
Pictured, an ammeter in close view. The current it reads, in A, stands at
270 A
